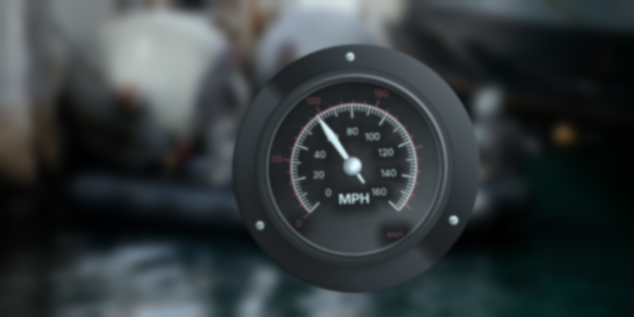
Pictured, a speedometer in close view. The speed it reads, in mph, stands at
60 mph
